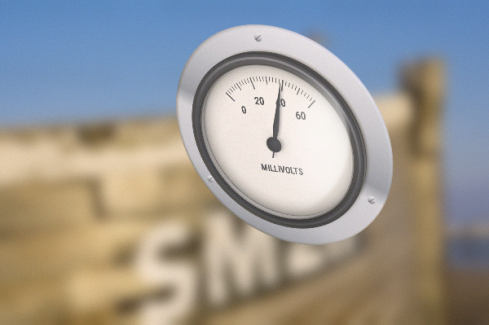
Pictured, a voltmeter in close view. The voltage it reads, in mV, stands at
40 mV
